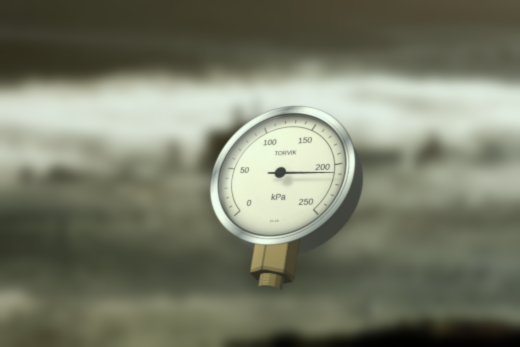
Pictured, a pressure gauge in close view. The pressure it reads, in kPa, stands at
210 kPa
